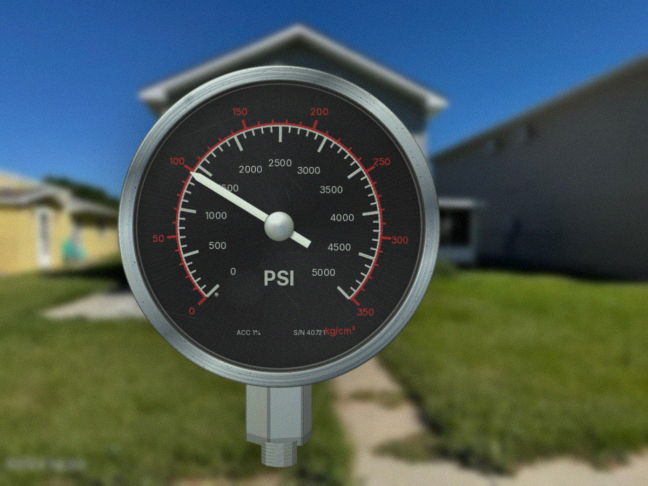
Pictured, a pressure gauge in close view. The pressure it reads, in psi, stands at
1400 psi
